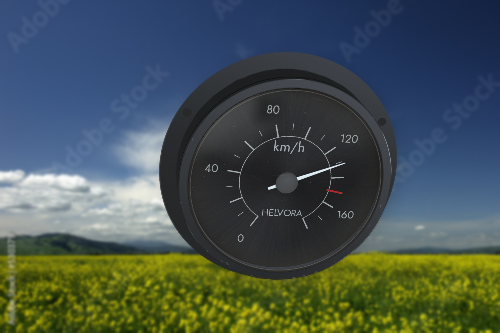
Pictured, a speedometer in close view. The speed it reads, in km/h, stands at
130 km/h
